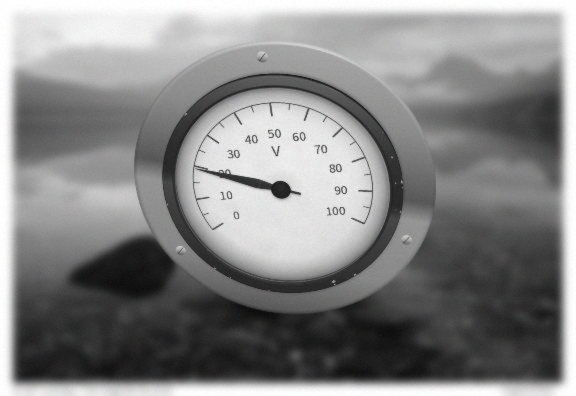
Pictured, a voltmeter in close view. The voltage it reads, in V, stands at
20 V
